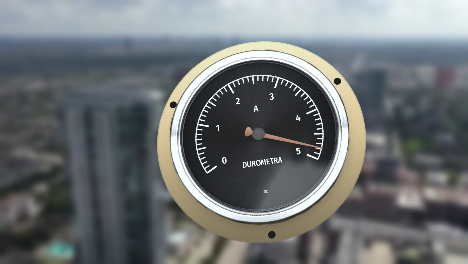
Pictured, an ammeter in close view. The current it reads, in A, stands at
4.8 A
